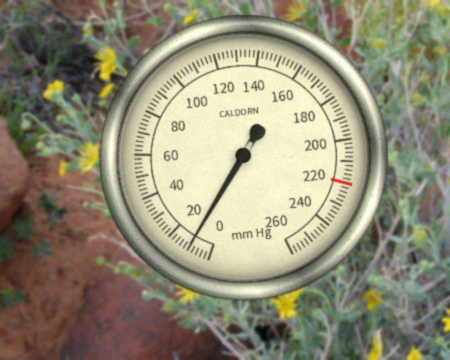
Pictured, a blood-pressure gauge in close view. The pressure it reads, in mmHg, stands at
10 mmHg
